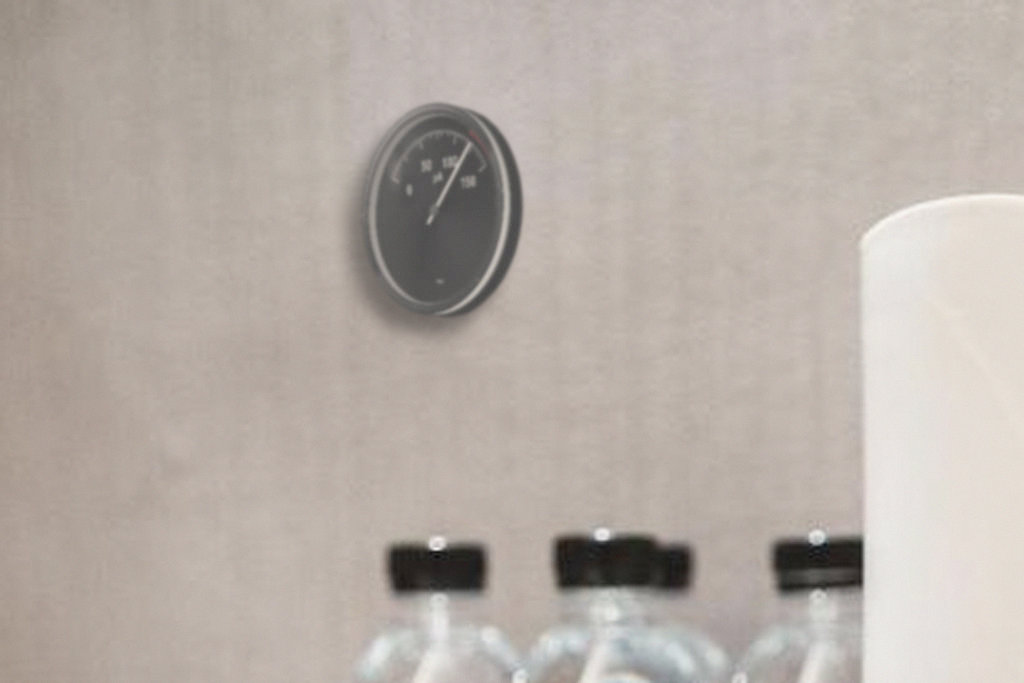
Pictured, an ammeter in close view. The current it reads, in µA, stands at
125 µA
